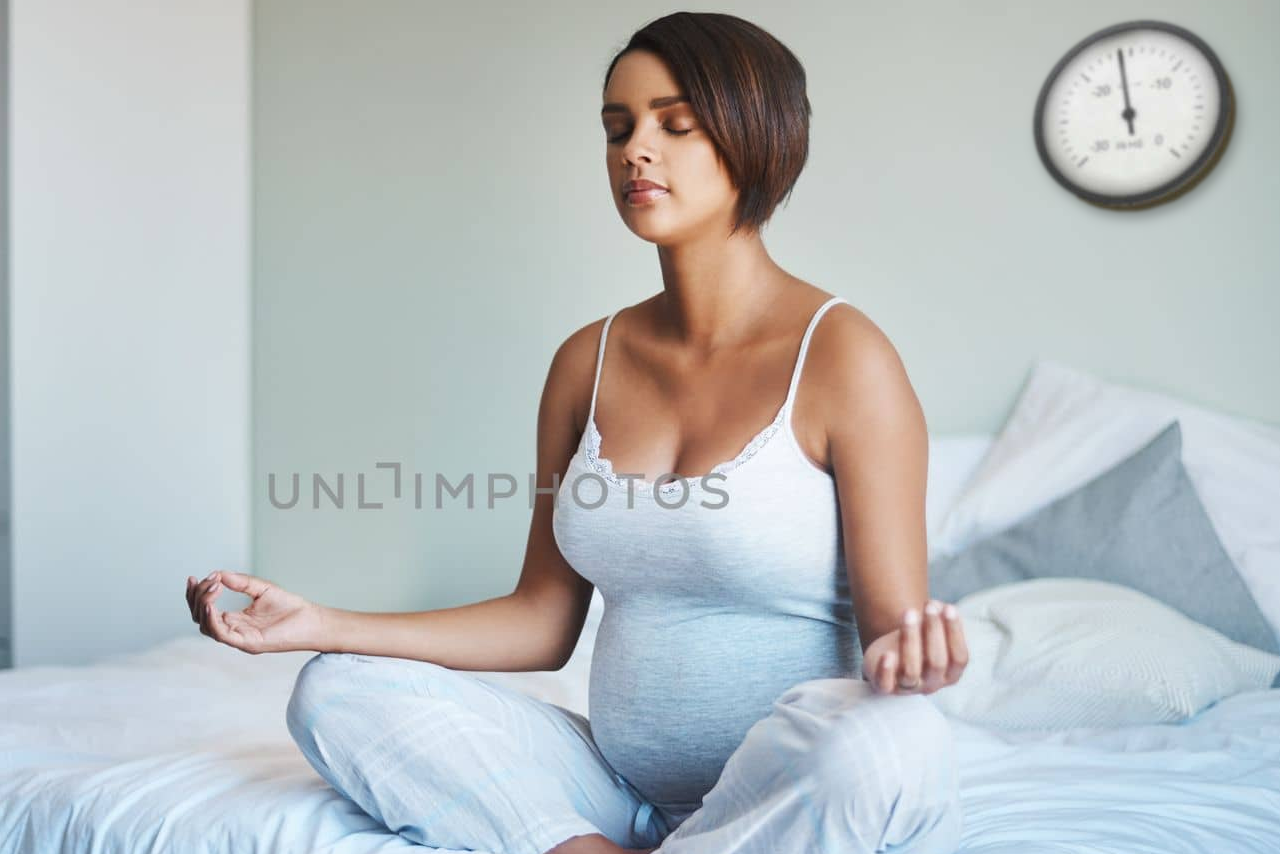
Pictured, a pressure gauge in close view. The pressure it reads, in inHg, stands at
-16 inHg
